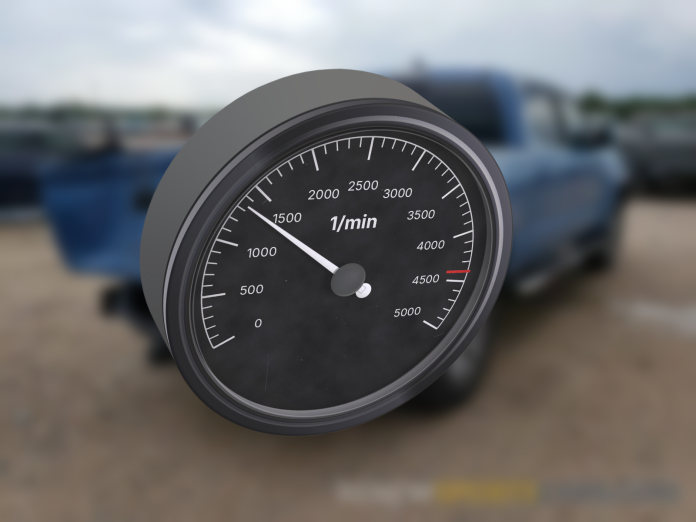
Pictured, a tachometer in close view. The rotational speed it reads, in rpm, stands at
1350 rpm
